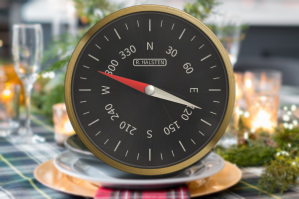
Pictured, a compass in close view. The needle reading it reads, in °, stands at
290 °
